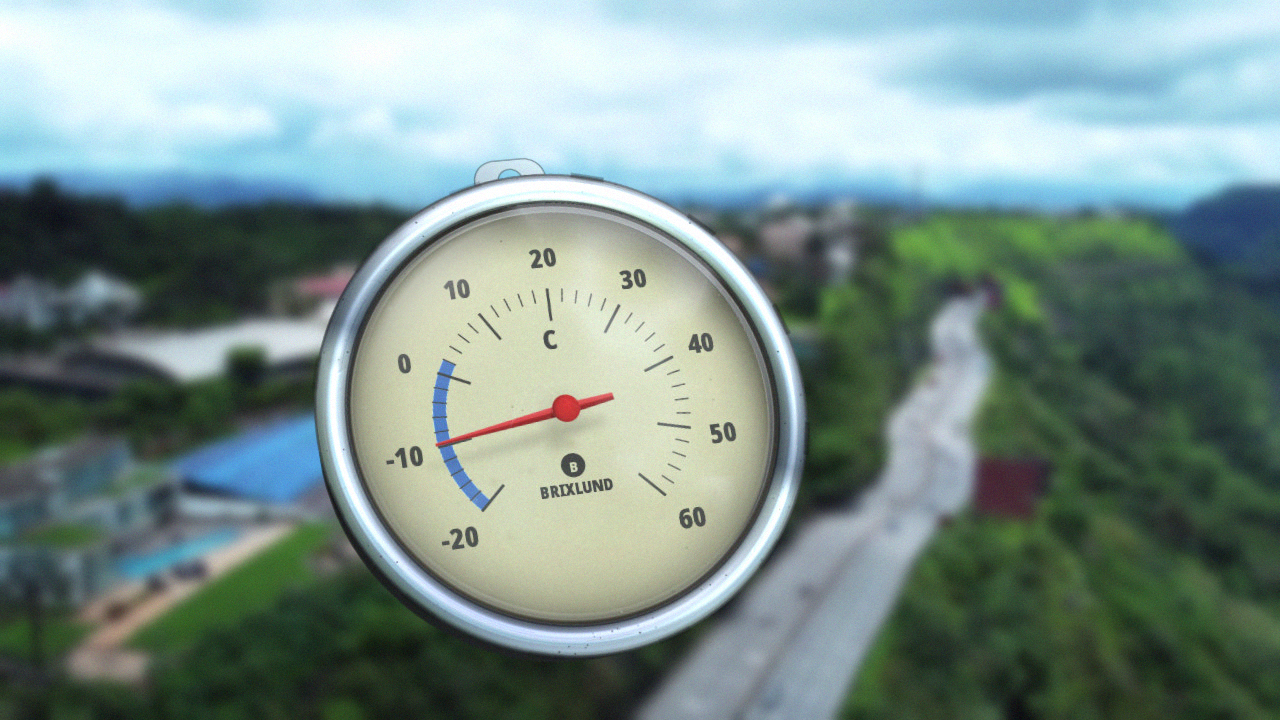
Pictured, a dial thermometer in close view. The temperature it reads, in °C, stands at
-10 °C
